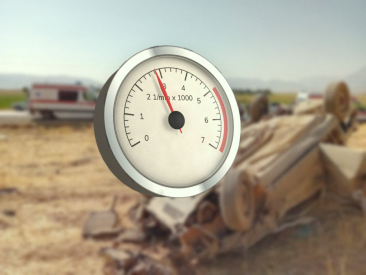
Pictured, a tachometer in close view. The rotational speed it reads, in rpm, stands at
2800 rpm
